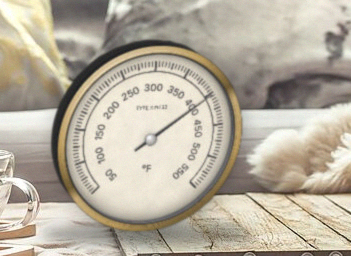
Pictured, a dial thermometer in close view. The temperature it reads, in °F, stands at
400 °F
